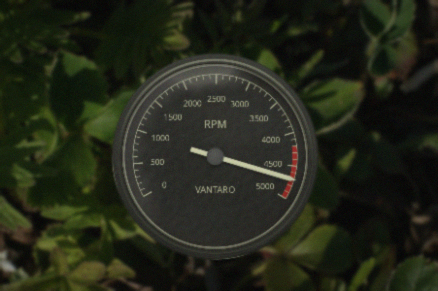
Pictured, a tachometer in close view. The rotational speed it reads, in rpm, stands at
4700 rpm
